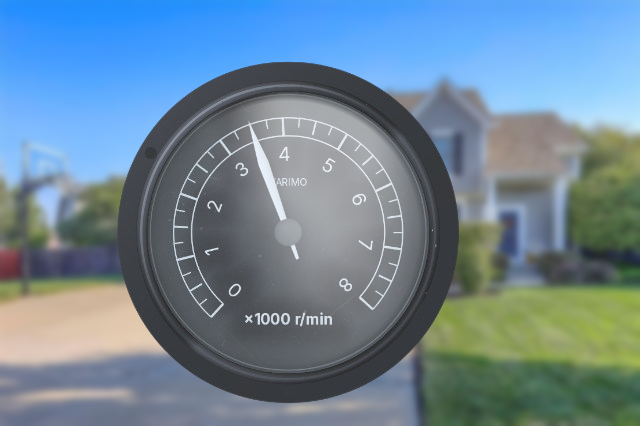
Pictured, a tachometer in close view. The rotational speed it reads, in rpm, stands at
3500 rpm
